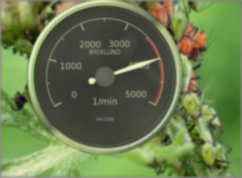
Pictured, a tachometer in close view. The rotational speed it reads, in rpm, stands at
4000 rpm
